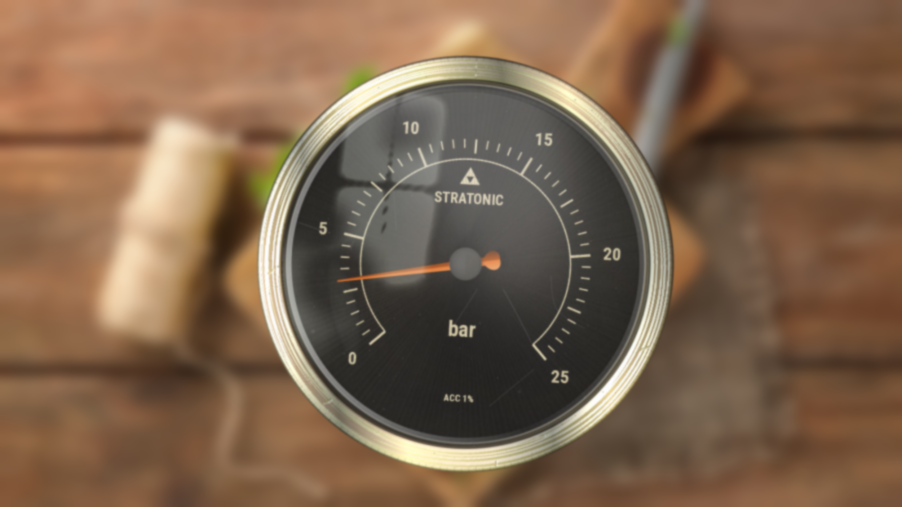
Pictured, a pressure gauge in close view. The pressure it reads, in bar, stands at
3 bar
